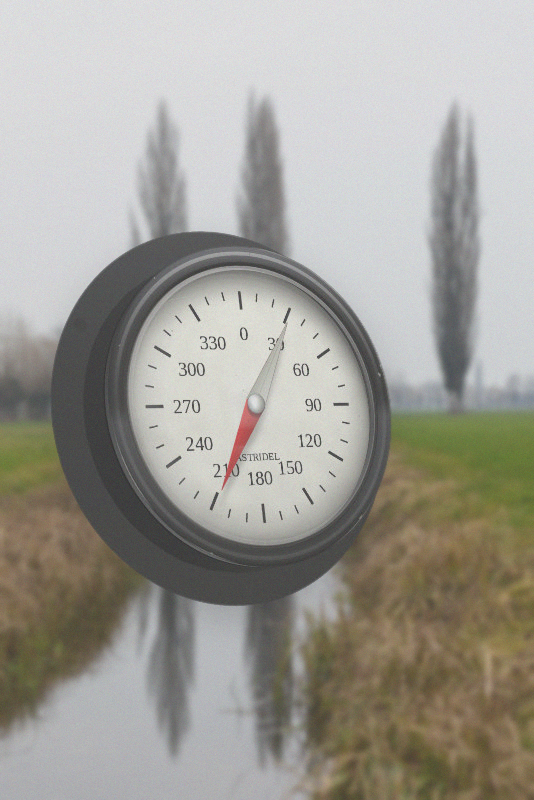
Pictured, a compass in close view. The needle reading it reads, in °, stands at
210 °
